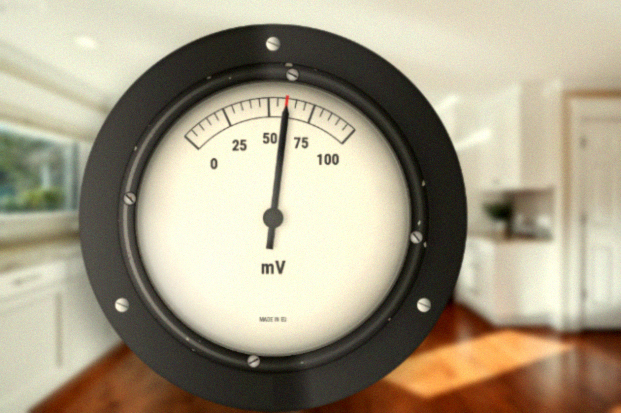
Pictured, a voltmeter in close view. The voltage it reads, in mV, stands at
60 mV
